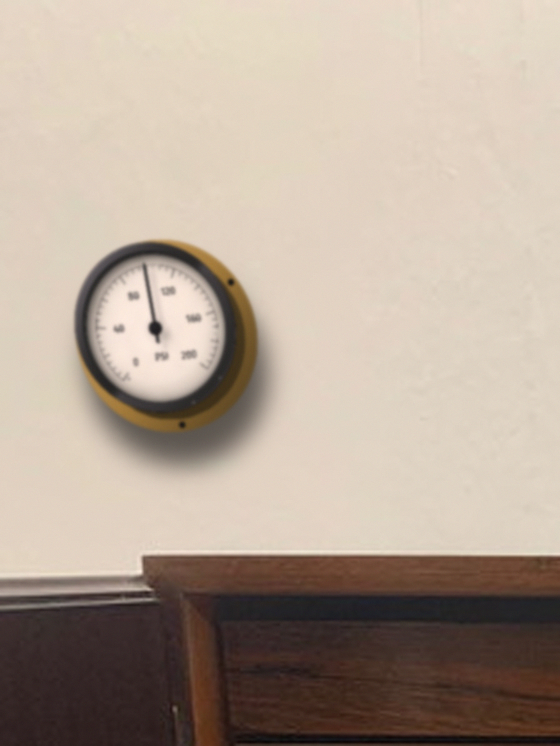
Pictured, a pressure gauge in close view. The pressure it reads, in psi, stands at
100 psi
